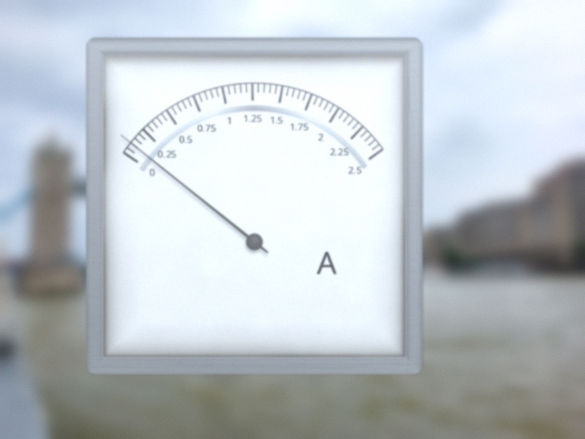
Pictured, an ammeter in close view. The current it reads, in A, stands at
0.1 A
